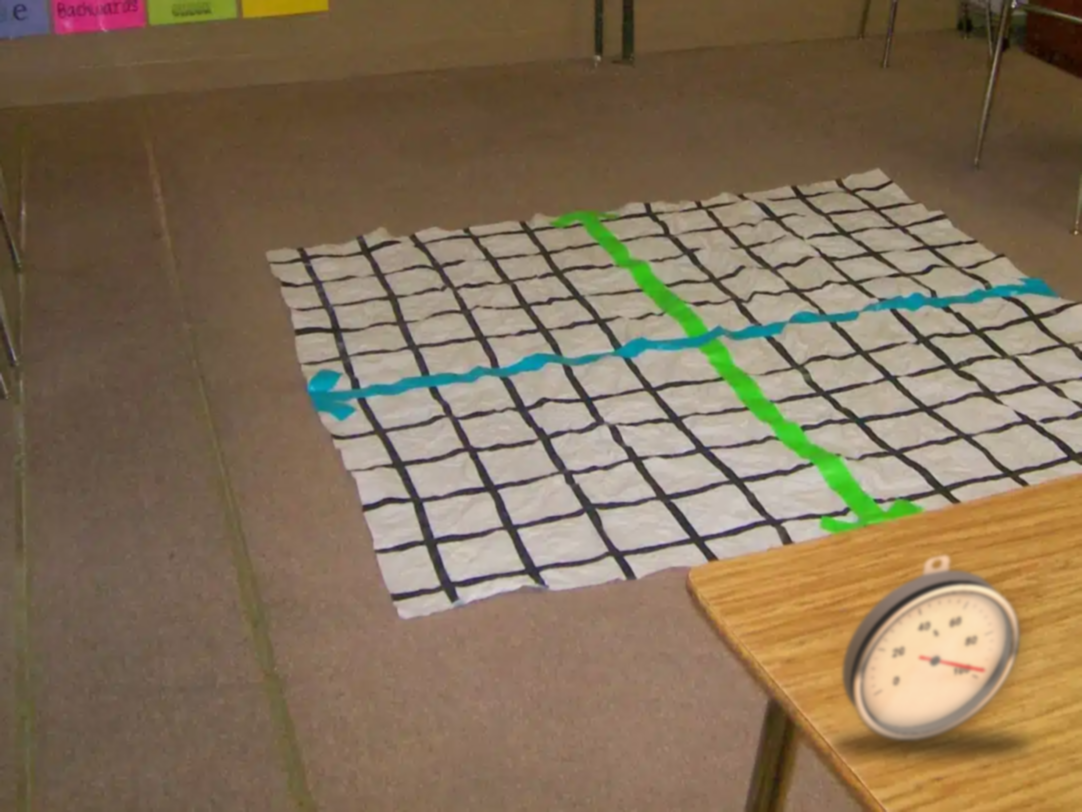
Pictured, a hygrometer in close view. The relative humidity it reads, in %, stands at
96 %
